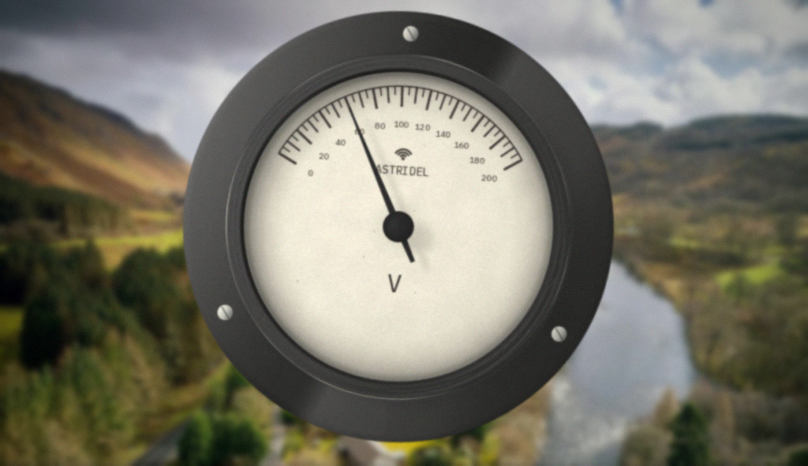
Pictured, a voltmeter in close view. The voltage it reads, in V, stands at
60 V
